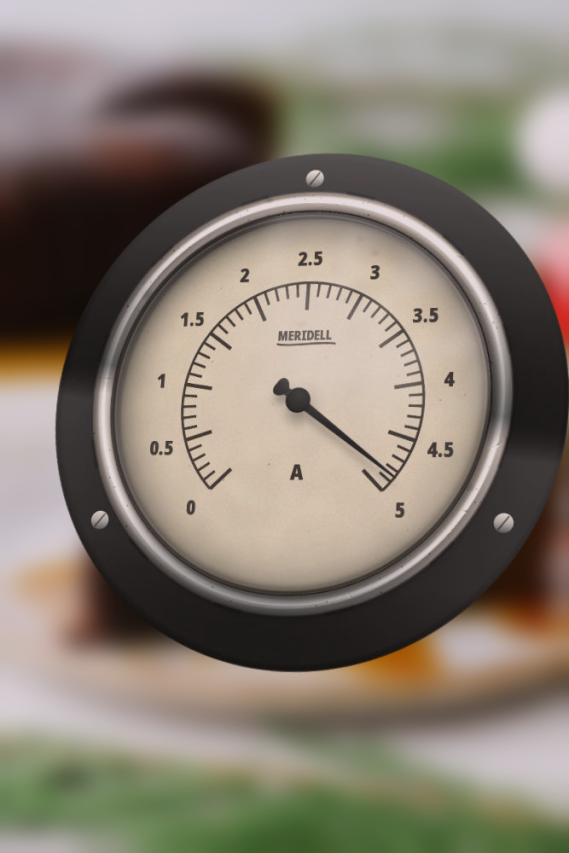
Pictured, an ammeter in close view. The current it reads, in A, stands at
4.85 A
